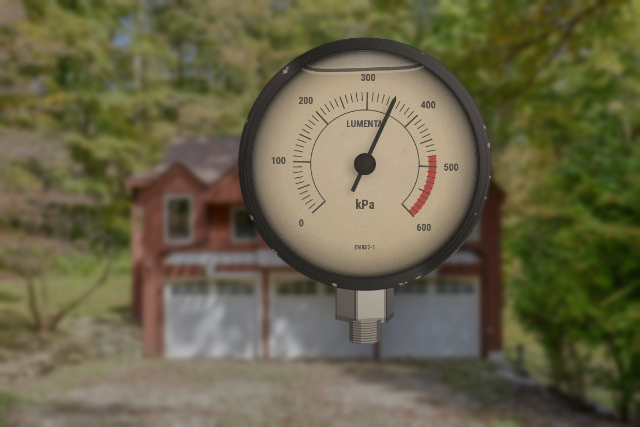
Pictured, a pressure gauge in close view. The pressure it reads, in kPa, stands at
350 kPa
